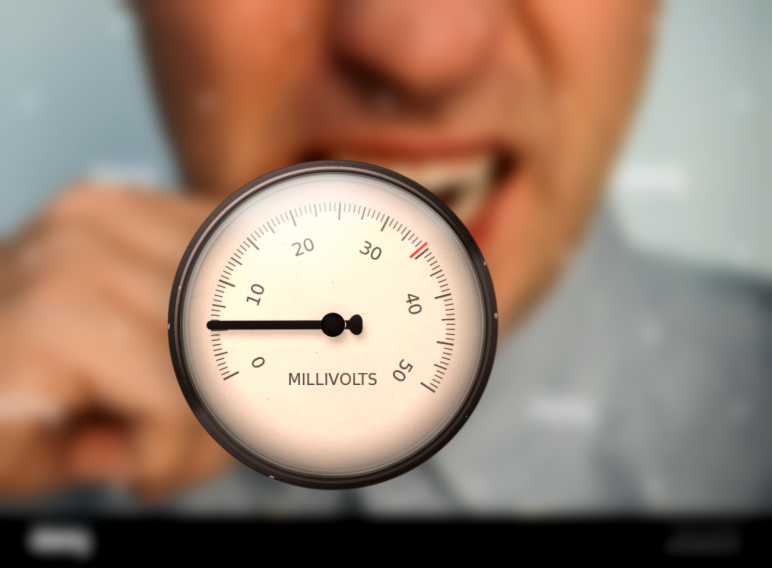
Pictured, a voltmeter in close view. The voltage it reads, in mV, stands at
5.5 mV
